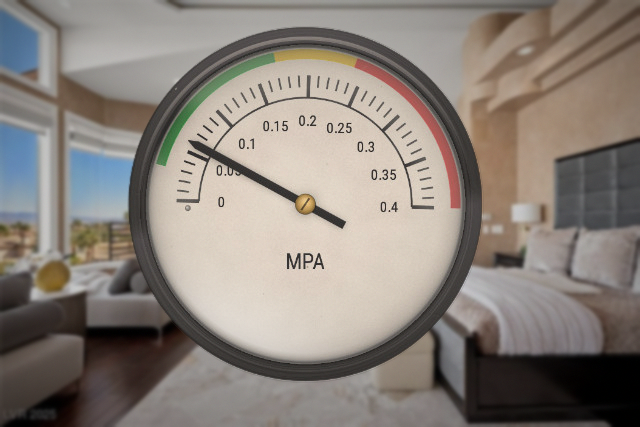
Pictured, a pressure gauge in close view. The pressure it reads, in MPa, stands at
0.06 MPa
